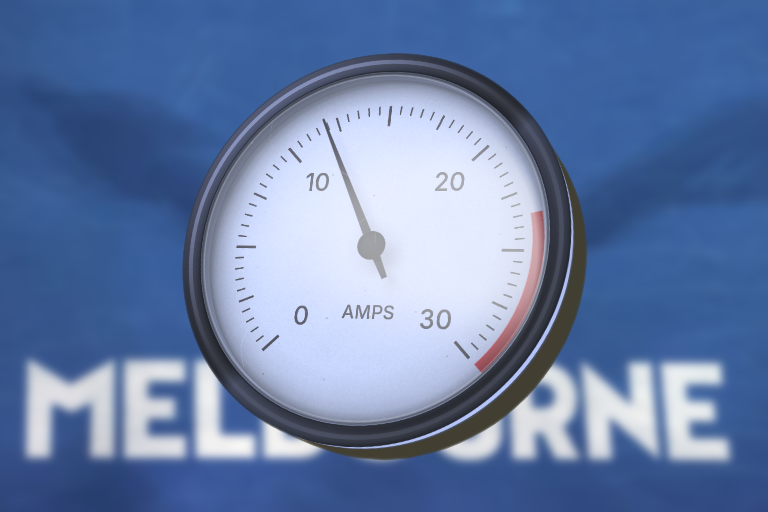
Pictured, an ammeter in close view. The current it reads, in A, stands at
12 A
